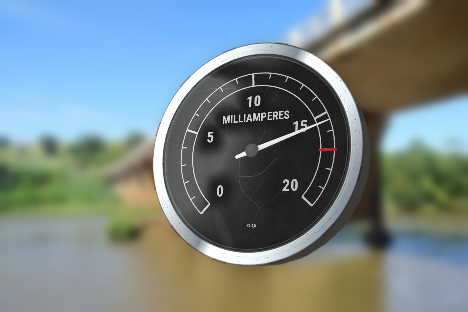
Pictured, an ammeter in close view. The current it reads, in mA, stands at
15.5 mA
